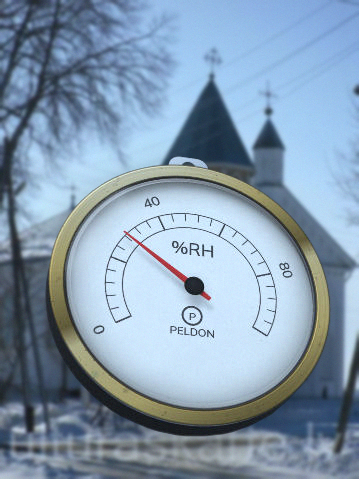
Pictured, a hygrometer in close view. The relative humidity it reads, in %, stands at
28 %
